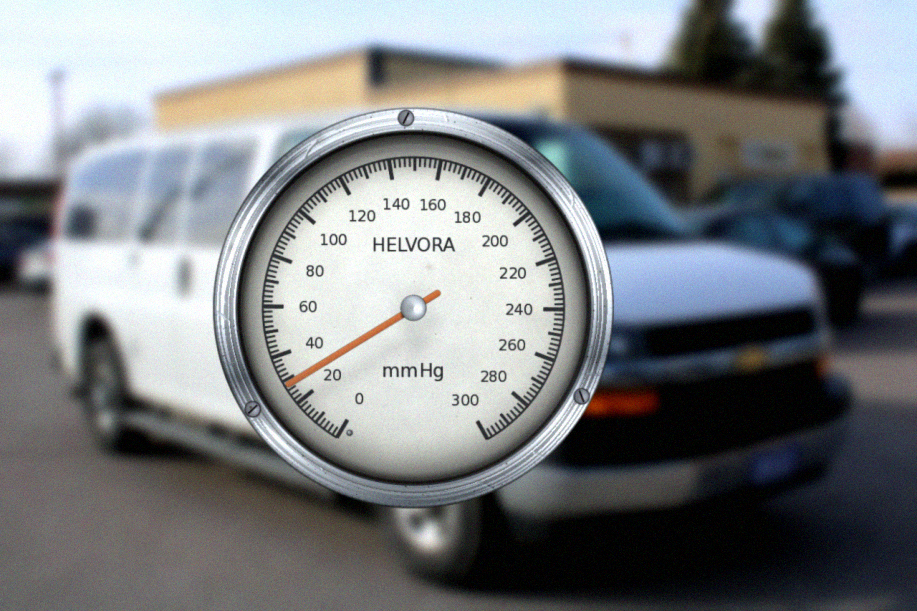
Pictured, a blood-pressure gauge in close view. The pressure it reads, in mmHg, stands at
28 mmHg
